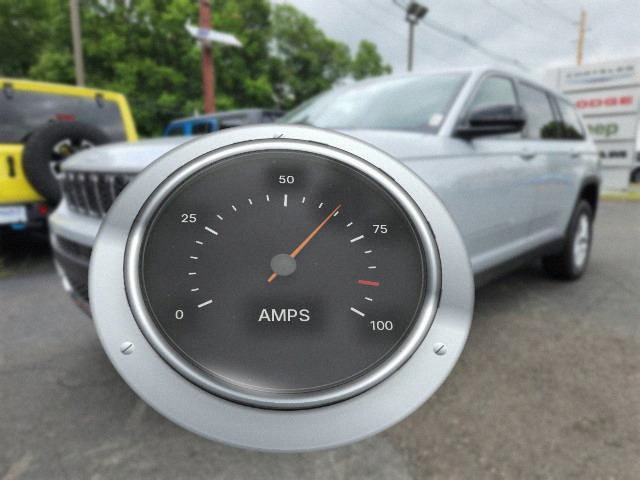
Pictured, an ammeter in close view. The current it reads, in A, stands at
65 A
